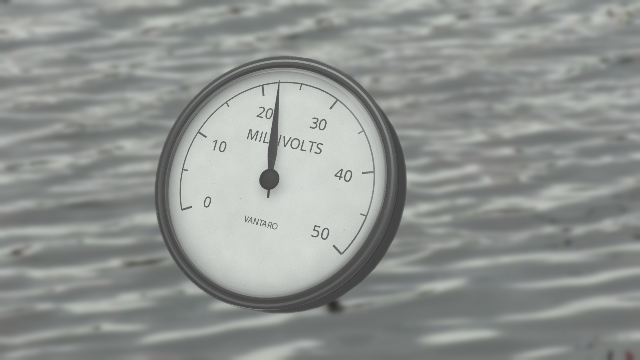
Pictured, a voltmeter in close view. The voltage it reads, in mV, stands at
22.5 mV
